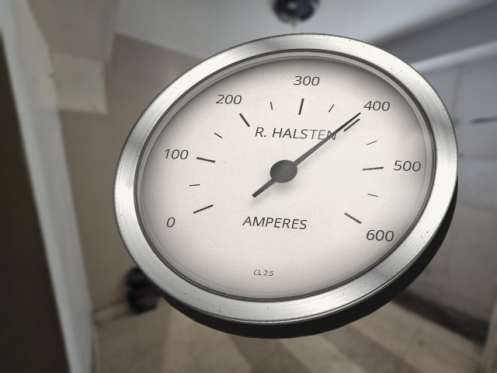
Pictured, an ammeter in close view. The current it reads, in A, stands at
400 A
